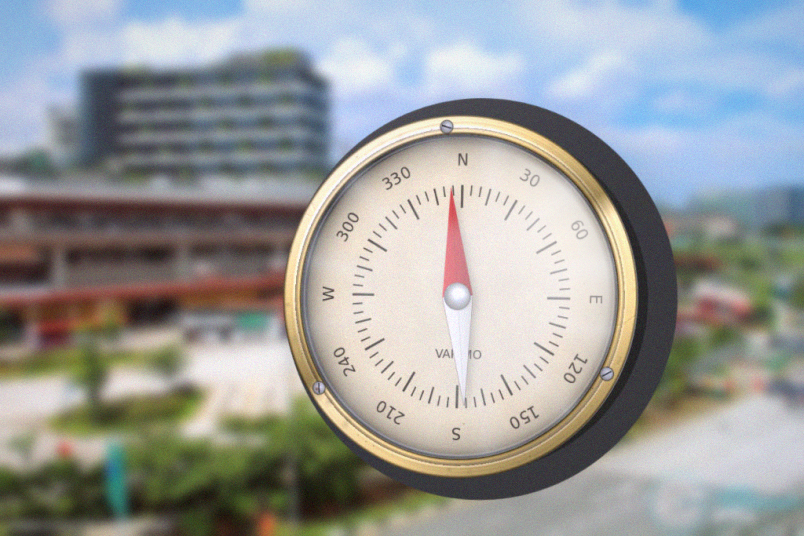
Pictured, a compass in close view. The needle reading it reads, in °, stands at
355 °
